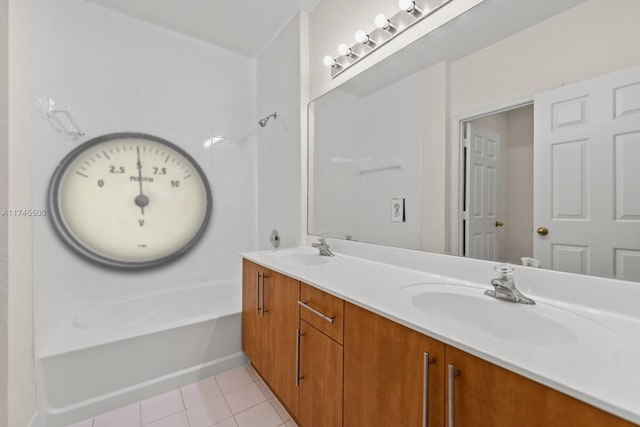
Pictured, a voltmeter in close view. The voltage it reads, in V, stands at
5 V
